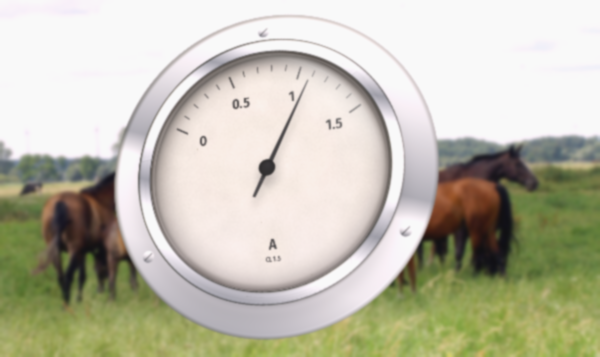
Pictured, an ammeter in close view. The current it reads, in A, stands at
1.1 A
